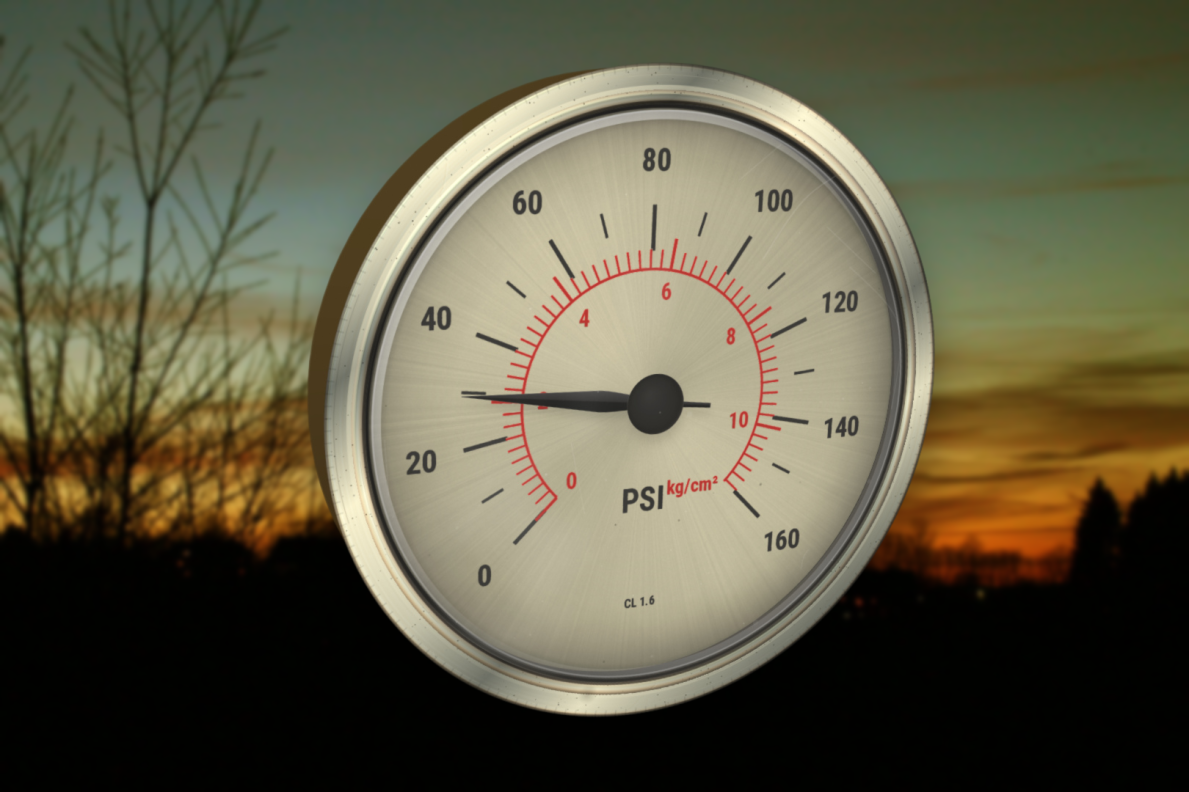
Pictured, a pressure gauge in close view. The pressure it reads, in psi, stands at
30 psi
